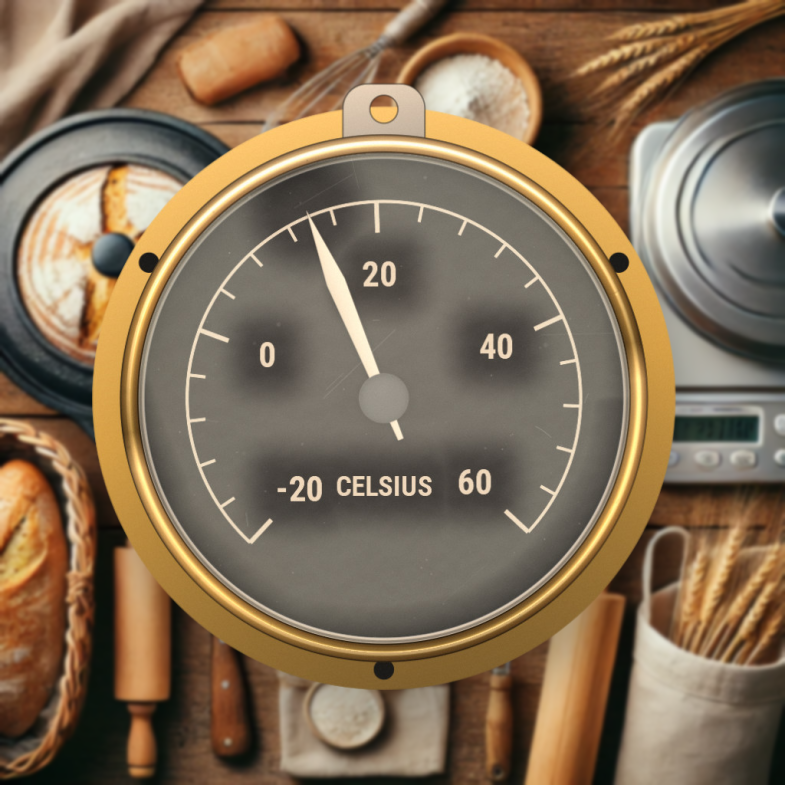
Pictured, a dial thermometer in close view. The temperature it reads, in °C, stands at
14 °C
